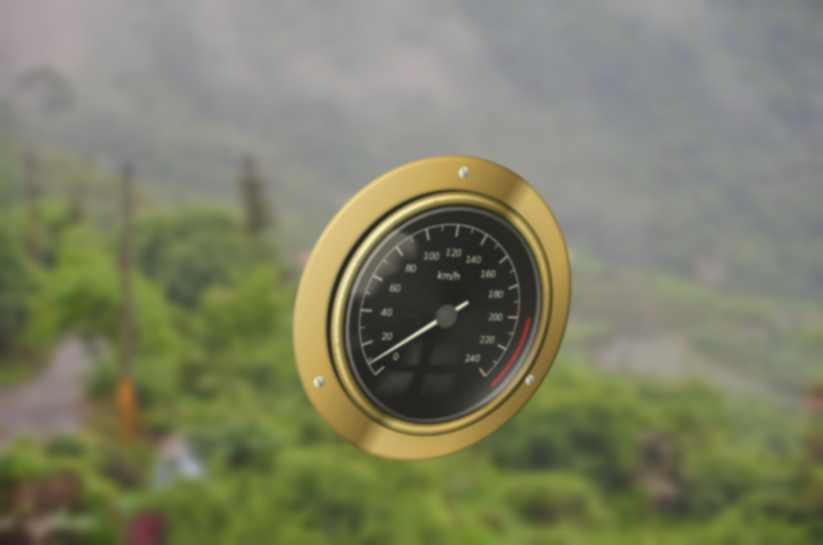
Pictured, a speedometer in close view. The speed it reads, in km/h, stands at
10 km/h
